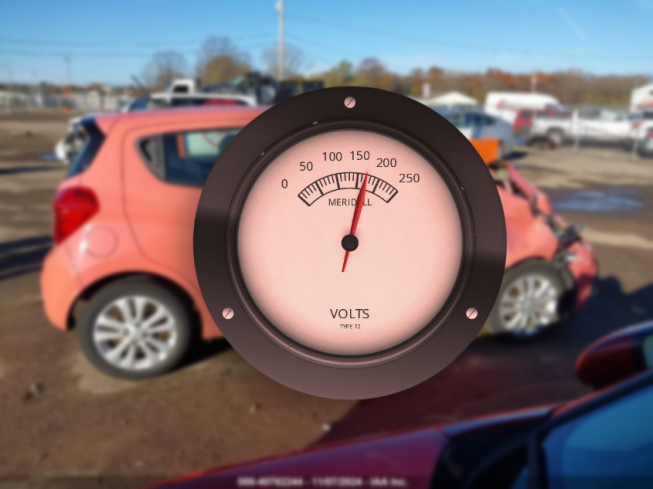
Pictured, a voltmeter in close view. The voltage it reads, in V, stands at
170 V
